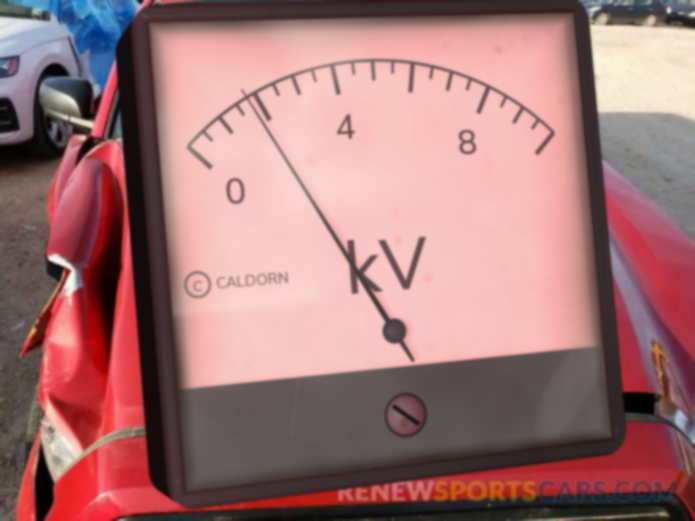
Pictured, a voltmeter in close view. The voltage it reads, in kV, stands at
1.75 kV
